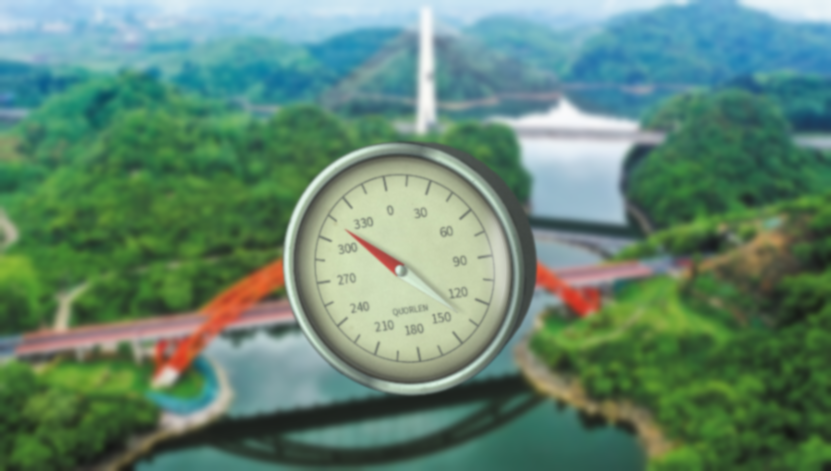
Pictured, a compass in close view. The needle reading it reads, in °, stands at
315 °
